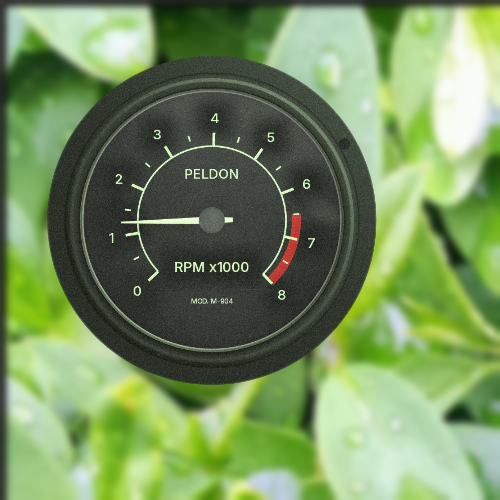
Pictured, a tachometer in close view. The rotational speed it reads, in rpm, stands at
1250 rpm
